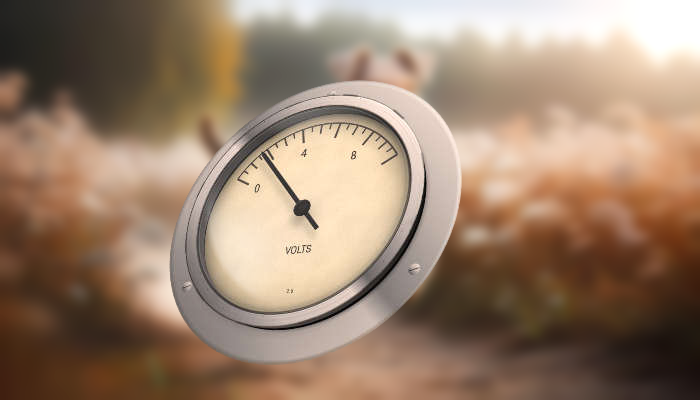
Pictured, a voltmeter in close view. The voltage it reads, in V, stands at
1.75 V
